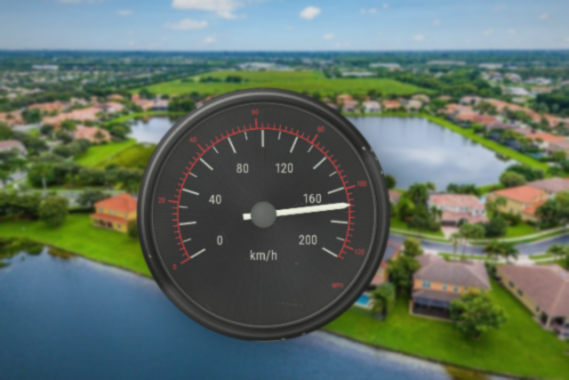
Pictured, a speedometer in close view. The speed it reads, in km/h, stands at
170 km/h
